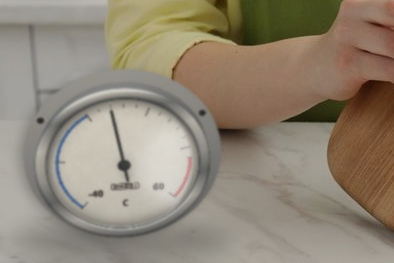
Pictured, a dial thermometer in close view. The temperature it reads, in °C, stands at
8 °C
